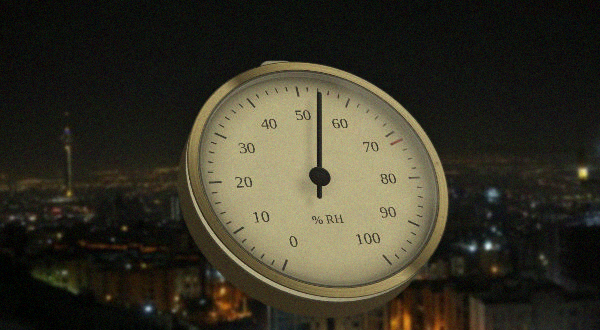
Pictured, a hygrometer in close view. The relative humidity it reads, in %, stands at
54 %
